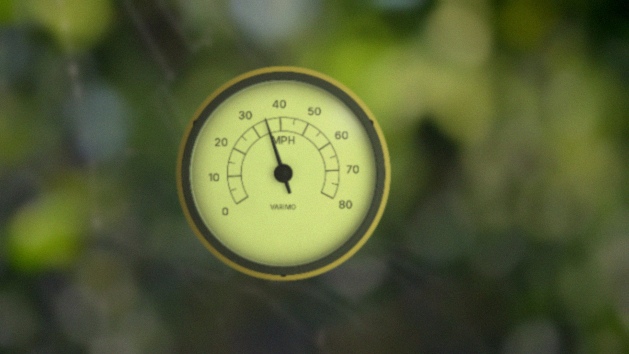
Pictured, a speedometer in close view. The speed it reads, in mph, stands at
35 mph
